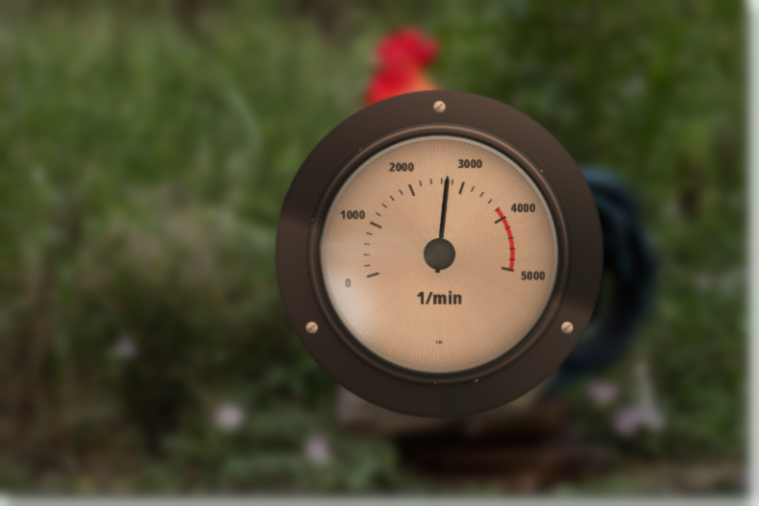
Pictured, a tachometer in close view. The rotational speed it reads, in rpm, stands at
2700 rpm
